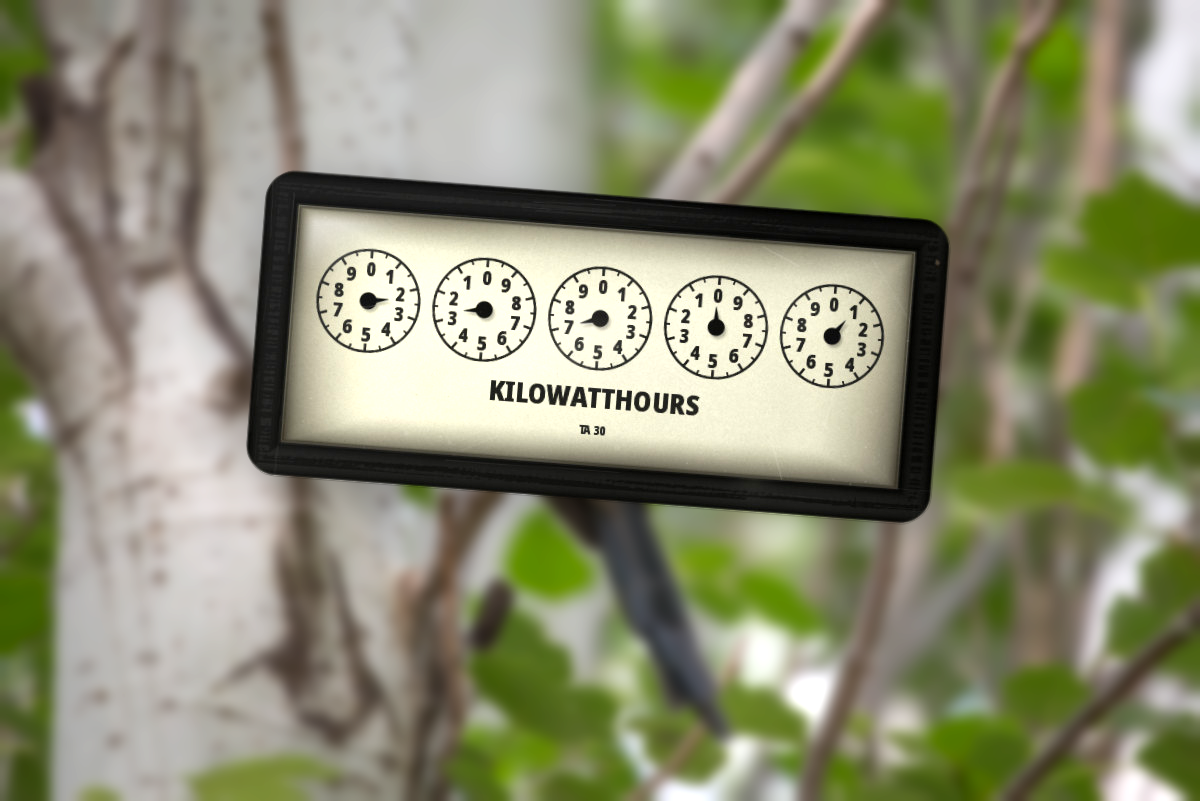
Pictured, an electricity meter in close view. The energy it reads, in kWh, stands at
22701 kWh
